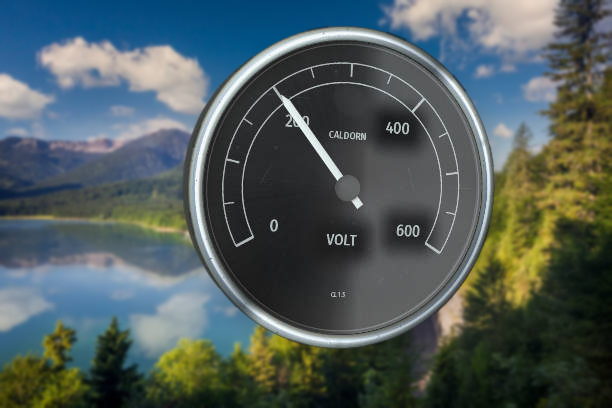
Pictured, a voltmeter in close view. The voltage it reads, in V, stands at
200 V
